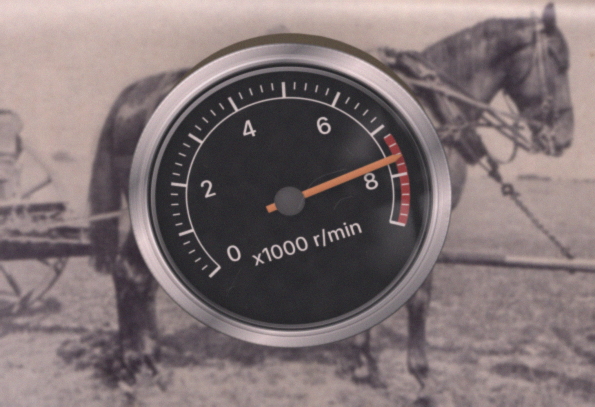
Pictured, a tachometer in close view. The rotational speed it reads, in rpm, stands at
7600 rpm
